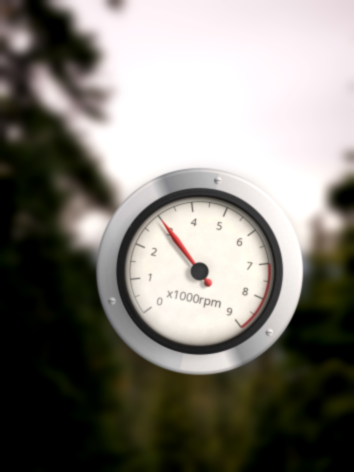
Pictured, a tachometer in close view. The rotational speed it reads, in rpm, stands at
3000 rpm
